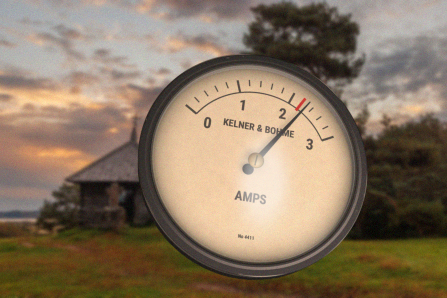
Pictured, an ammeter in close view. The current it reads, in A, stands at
2.3 A
